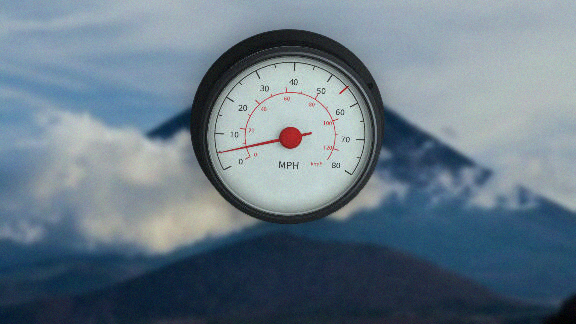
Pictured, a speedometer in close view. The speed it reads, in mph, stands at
5 mph
